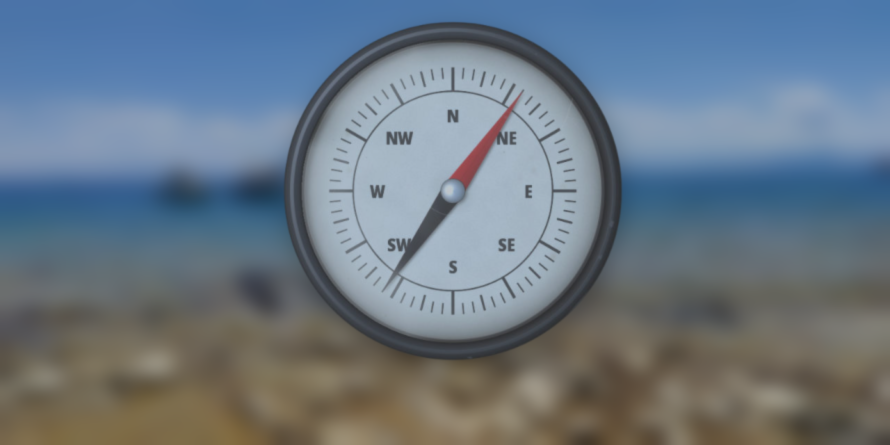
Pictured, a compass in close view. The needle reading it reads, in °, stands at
35 °
